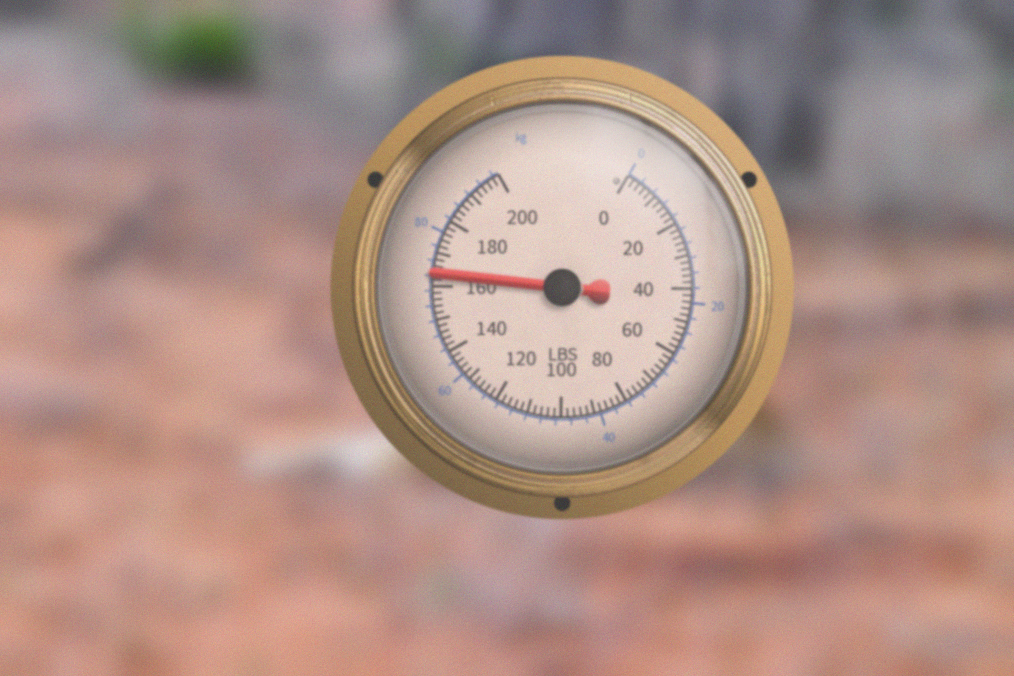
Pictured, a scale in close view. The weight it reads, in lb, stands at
164 lb
